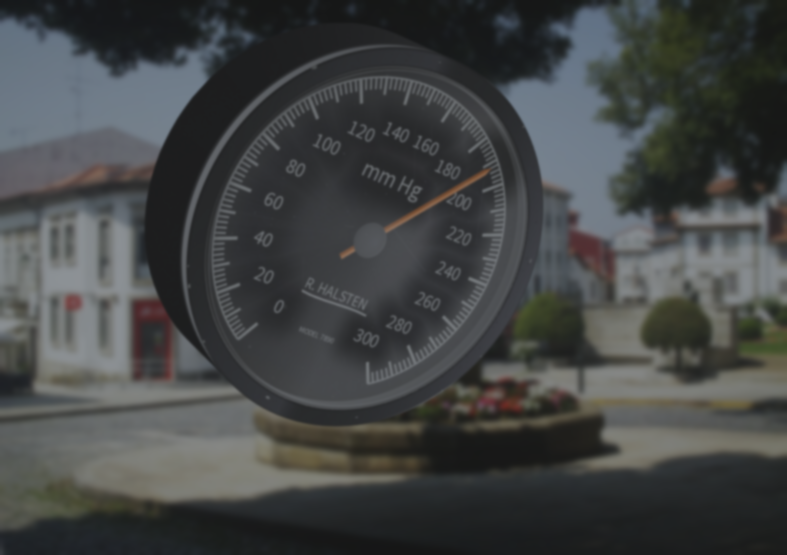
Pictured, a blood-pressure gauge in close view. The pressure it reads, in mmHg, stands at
190 mmHg
